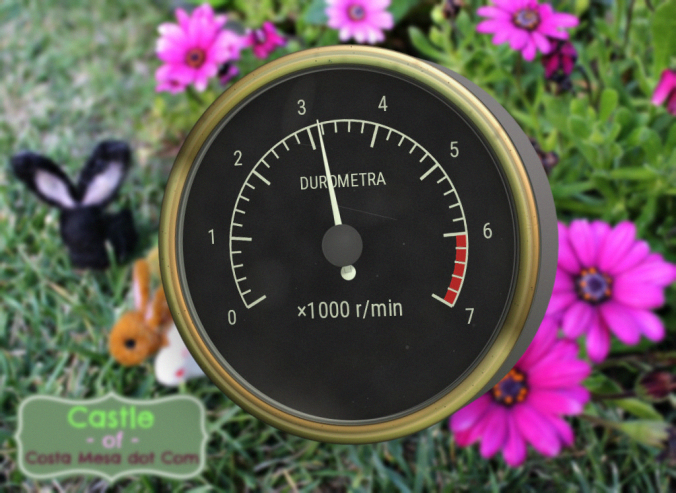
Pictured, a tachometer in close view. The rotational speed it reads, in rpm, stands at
3200 rpm
